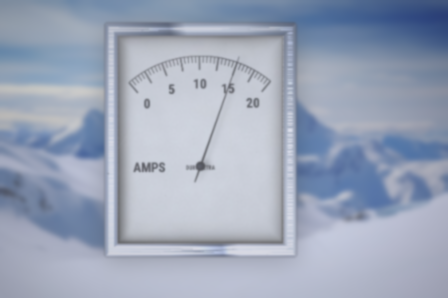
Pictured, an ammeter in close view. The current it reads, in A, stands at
15 A
